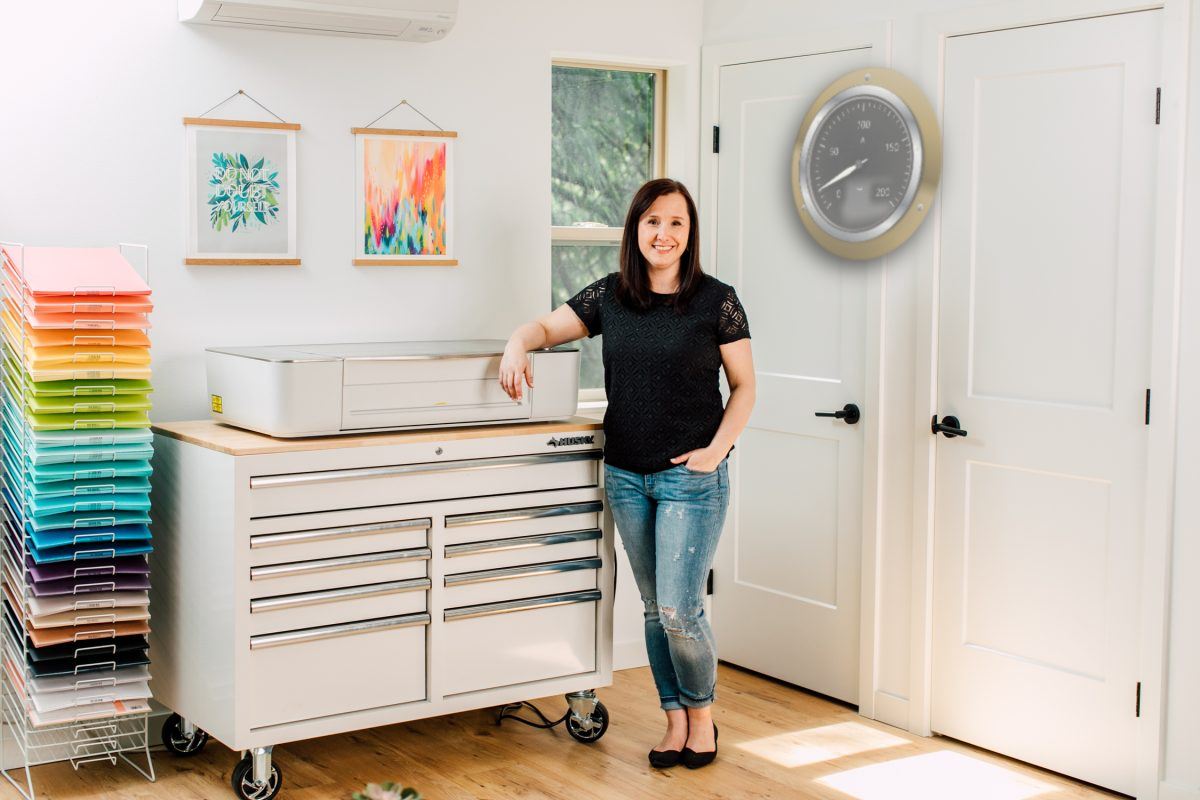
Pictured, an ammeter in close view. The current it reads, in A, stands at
15 A
